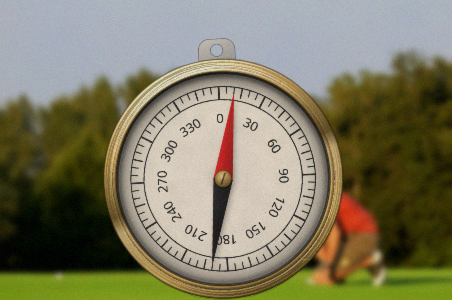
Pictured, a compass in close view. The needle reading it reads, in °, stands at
10 °
